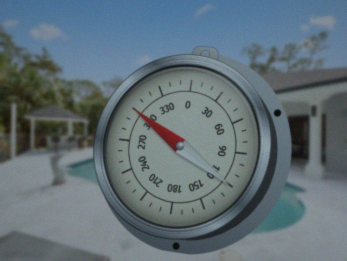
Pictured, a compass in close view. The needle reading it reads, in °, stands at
300 °
